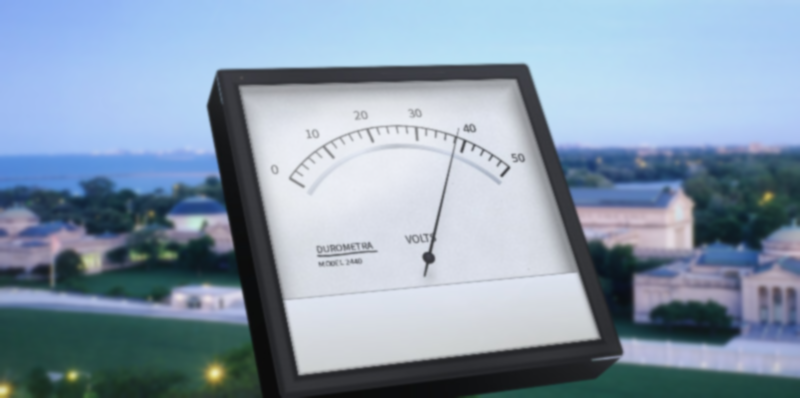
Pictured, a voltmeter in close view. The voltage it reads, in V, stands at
38 V
